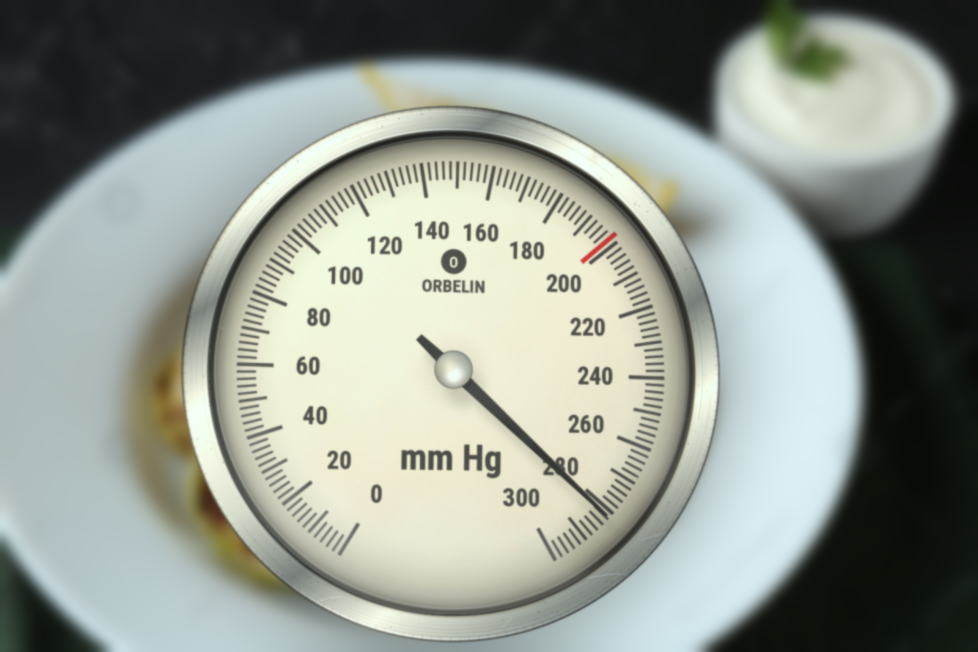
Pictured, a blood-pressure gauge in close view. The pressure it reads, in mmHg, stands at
282 mmHg
